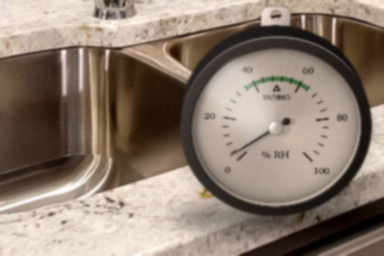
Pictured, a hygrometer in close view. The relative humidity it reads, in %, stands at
4 %
